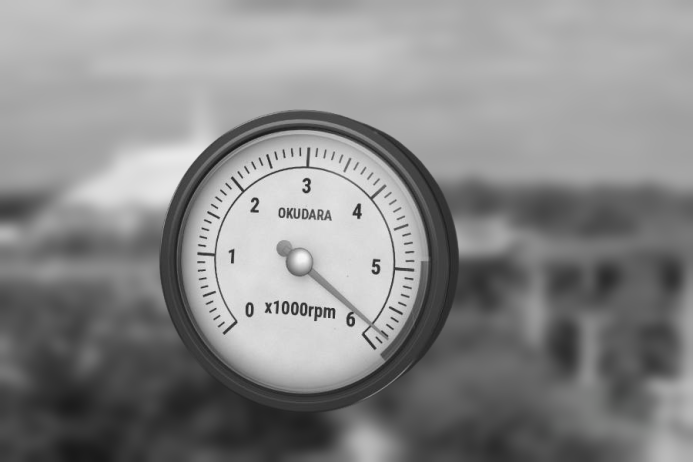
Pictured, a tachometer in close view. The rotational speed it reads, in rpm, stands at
5800 rpm
